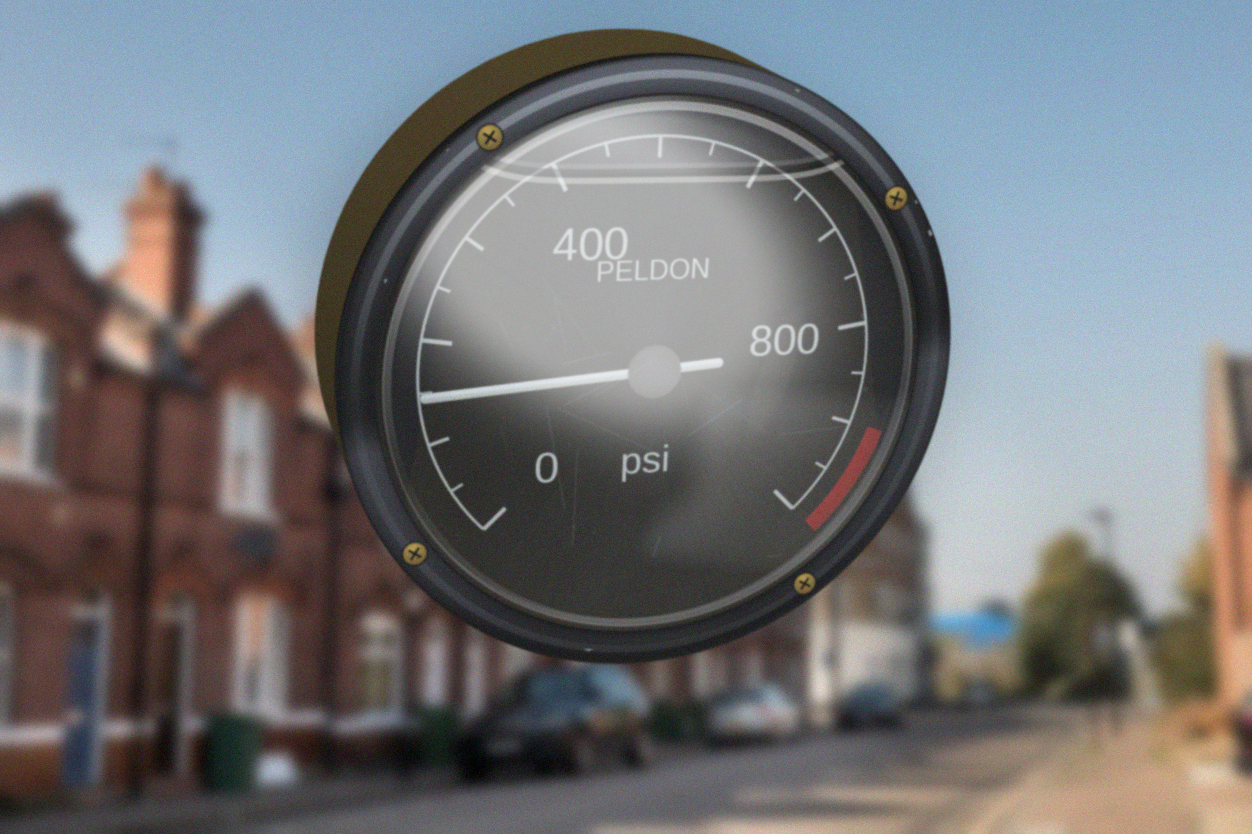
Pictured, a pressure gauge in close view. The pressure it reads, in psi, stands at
150 psi
